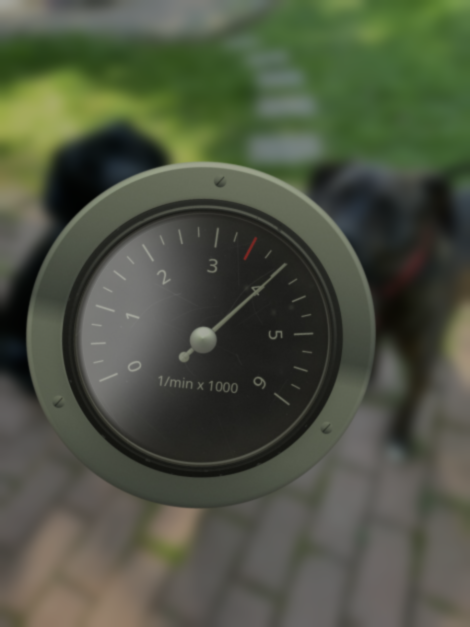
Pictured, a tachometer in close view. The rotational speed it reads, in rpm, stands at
4000 rpm
